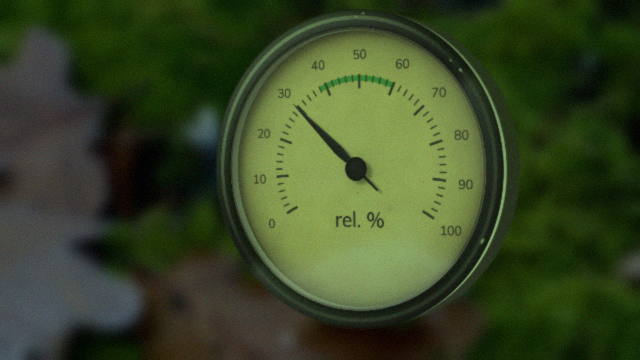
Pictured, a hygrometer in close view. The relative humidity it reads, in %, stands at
30 %
